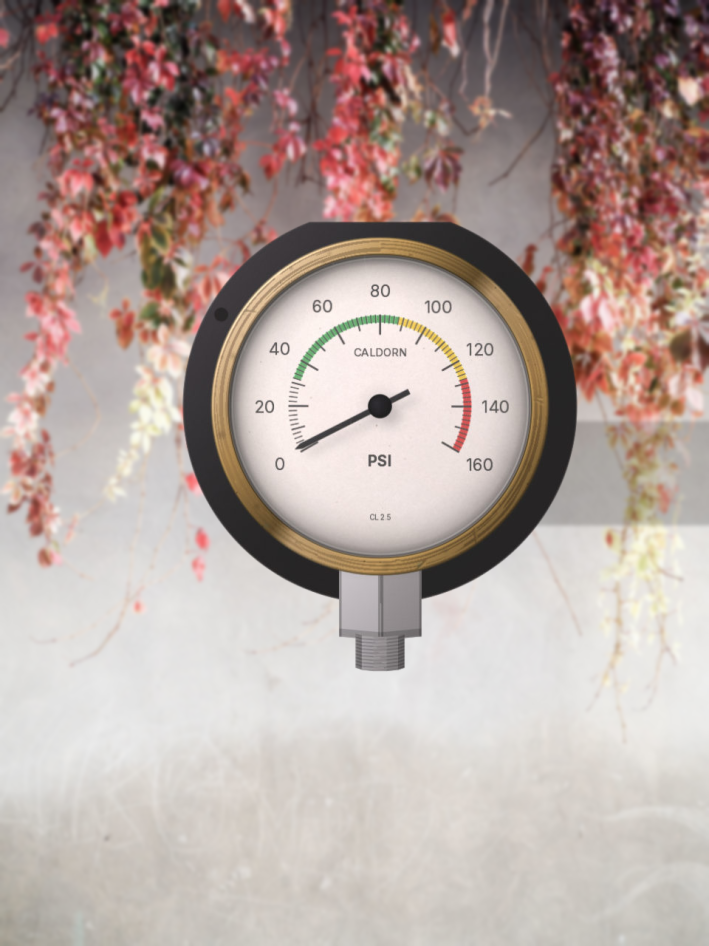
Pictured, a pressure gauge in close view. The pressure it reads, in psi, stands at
2 psi
